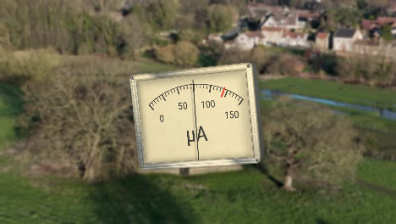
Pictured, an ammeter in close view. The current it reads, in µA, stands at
75 µA
